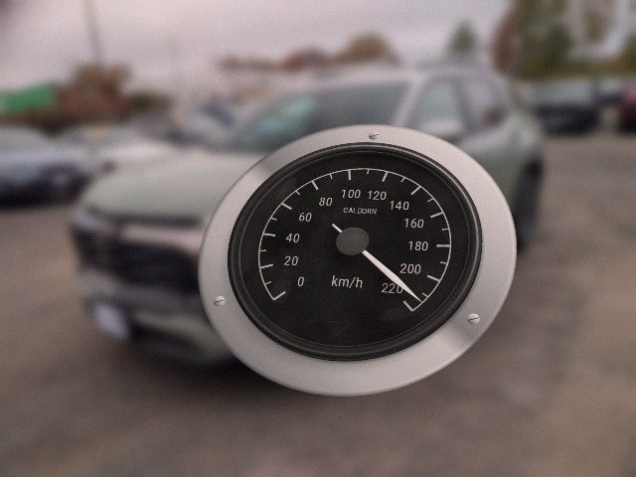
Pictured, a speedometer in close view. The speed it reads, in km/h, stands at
215 km/h
